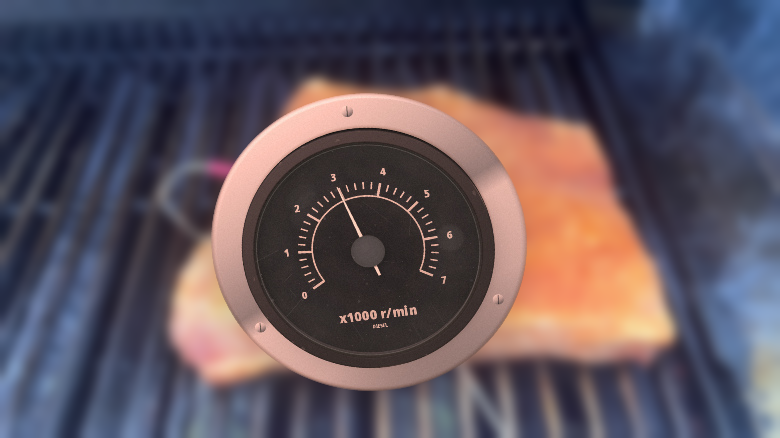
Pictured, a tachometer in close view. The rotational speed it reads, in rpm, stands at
3000 rpm
